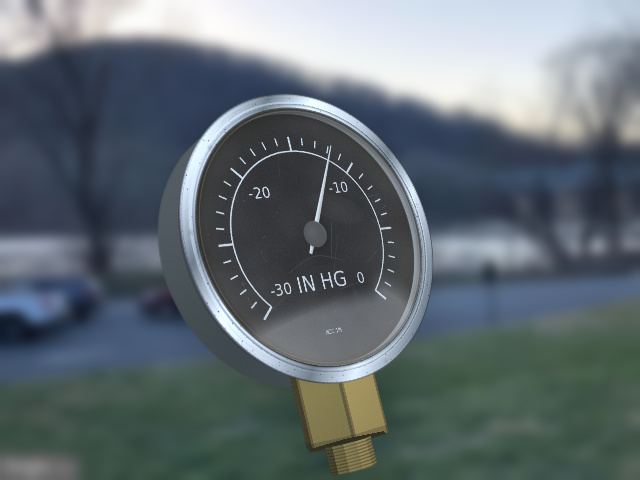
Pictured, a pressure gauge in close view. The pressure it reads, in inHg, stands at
-12 inHg
